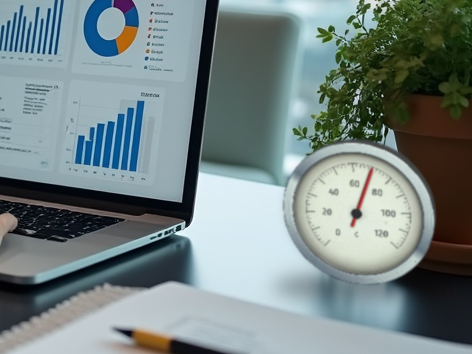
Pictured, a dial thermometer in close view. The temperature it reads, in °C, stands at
70 °C
